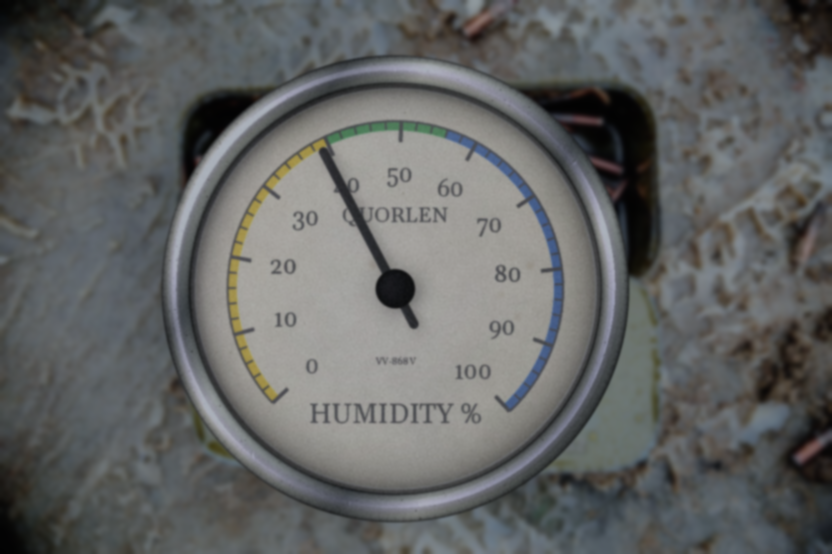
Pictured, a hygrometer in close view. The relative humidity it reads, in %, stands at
39 %
